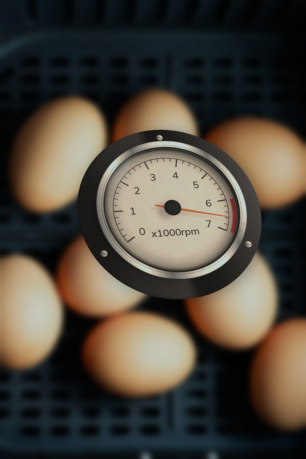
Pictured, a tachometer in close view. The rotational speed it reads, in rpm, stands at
6600 rpm
